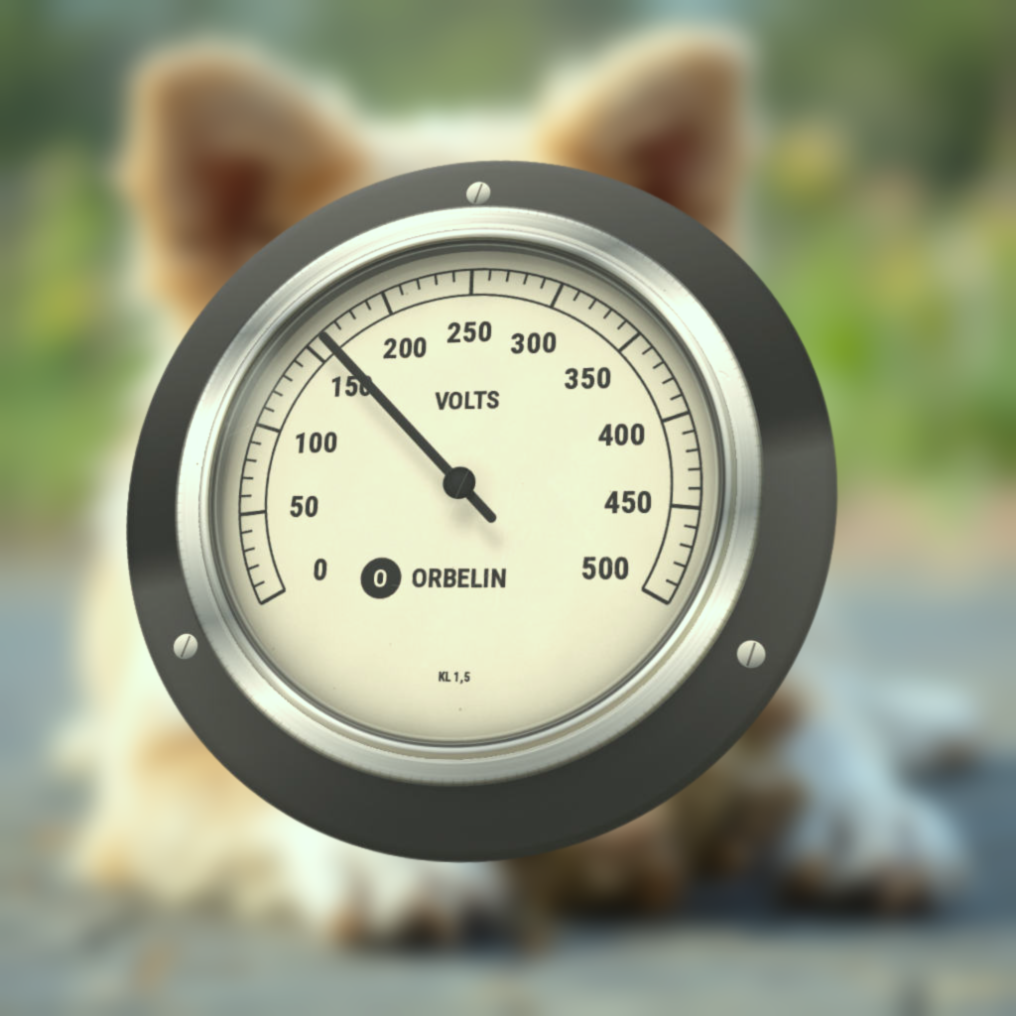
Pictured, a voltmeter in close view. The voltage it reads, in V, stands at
160 V
